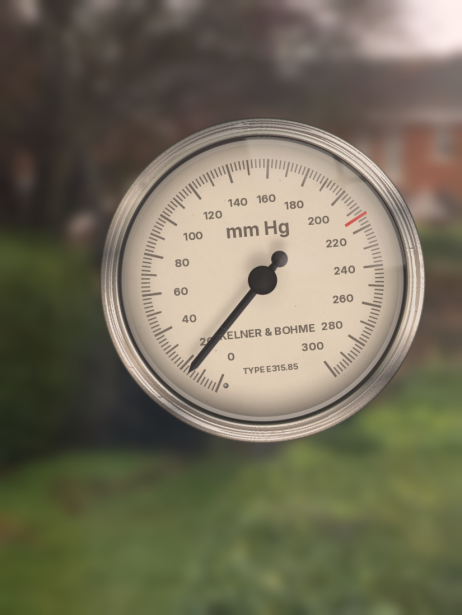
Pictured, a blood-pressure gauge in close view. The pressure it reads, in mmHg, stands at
16 mmHg
